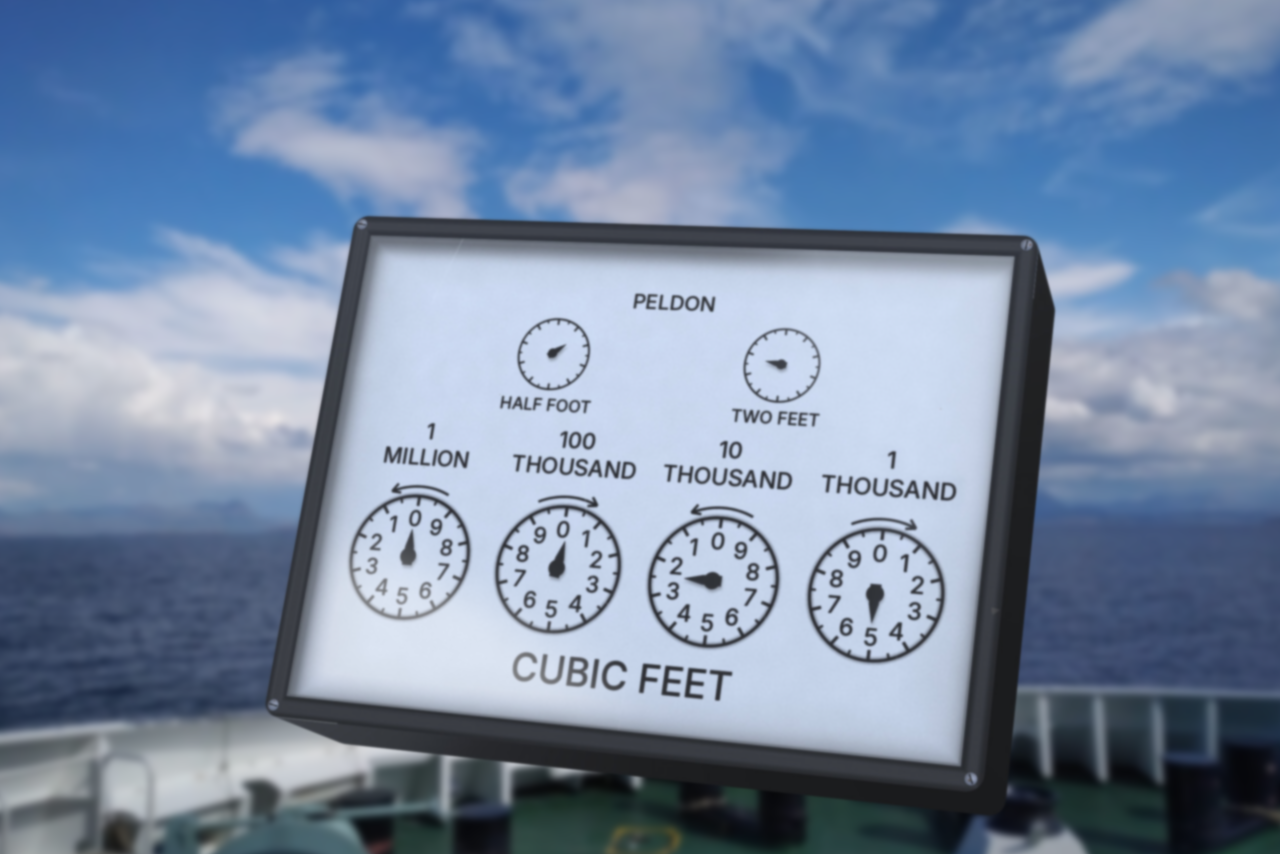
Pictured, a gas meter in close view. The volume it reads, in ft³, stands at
2500 ft³
